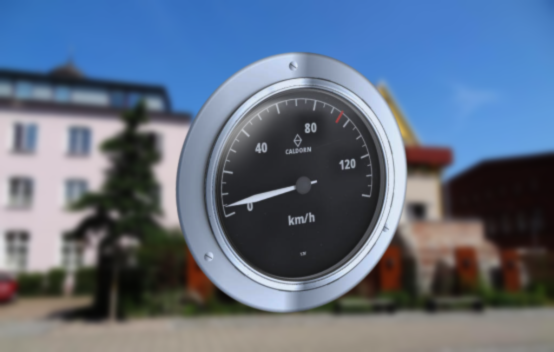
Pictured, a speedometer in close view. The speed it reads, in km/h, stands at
5 km/h
